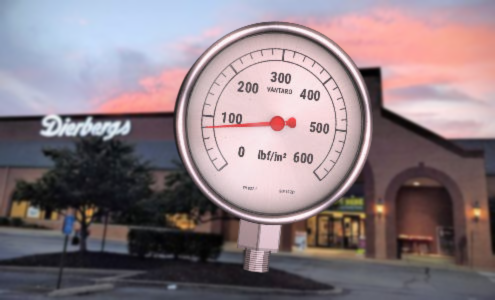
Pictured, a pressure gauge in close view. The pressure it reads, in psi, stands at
80 psi
